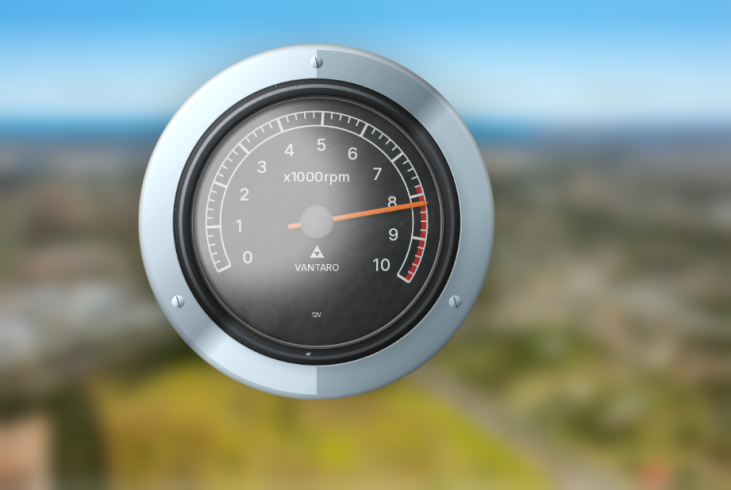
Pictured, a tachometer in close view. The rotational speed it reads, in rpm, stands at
8200 rpm
